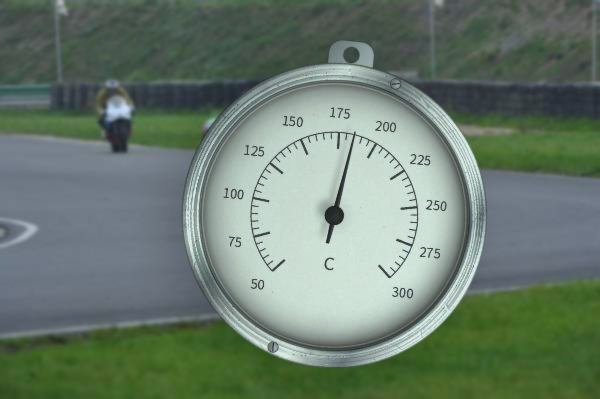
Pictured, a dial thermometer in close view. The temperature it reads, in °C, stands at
185 °C
